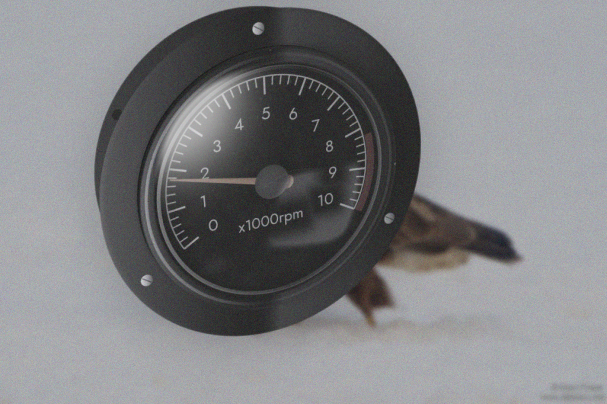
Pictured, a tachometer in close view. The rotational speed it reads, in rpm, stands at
1800 rpm
